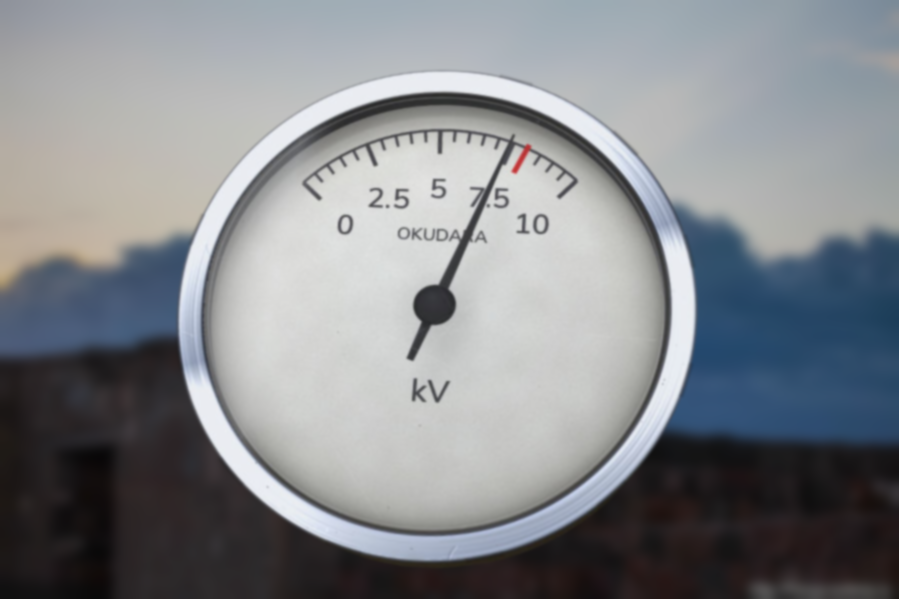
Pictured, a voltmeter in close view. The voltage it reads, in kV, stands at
7.5 kV
